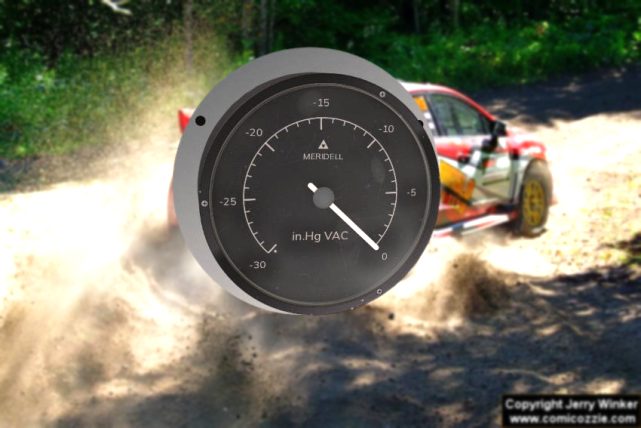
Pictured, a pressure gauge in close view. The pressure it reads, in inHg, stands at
0 inHg
